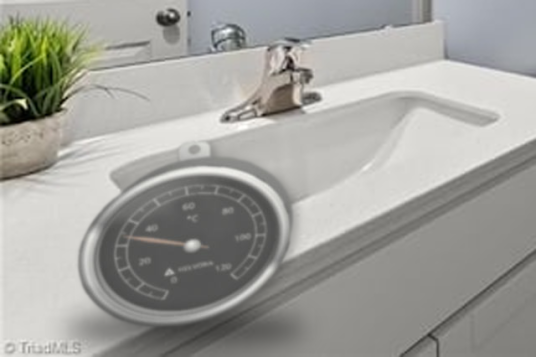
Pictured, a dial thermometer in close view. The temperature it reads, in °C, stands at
35 °C
